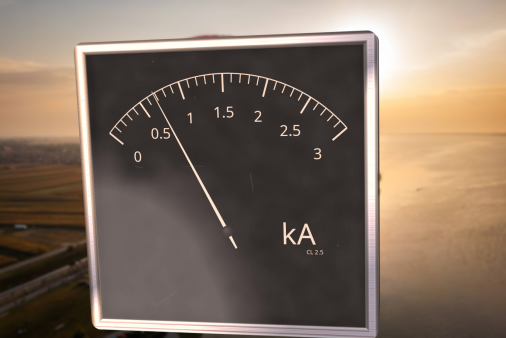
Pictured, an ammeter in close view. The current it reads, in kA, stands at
0.7 kA
